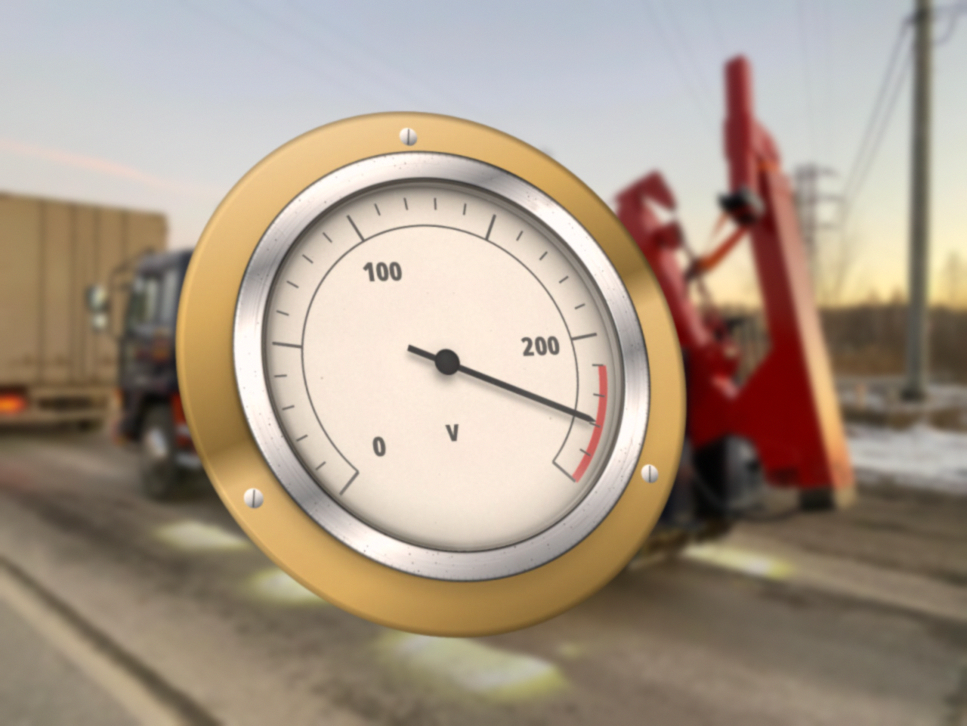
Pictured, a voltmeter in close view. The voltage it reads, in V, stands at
230 V
